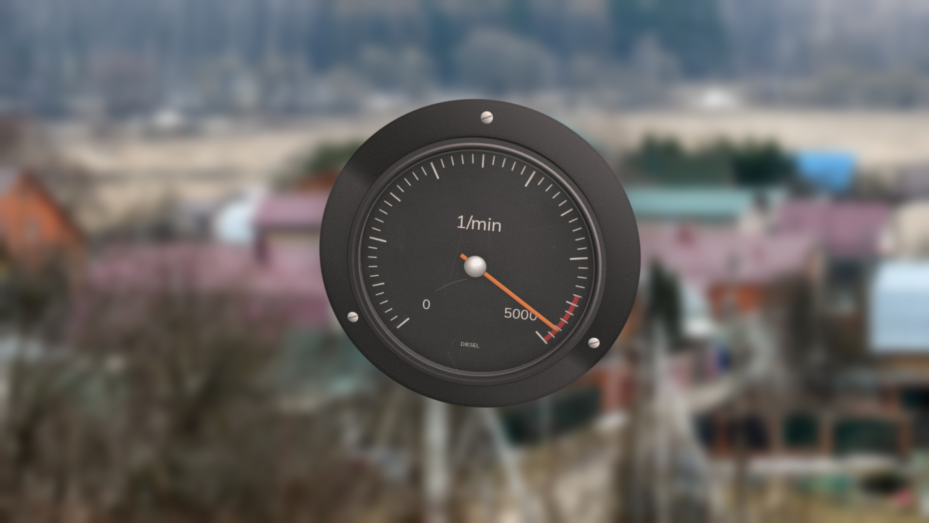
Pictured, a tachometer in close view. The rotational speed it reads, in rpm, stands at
4800 rpm
